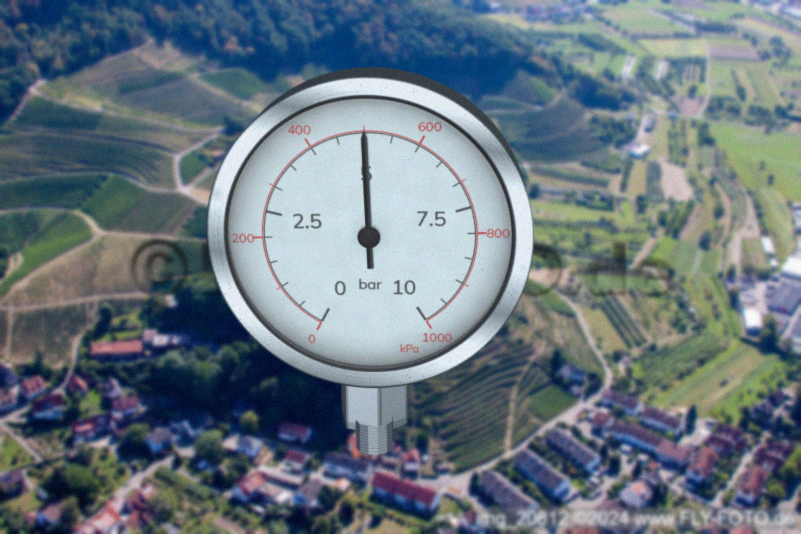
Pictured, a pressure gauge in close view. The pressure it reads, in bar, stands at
5 bar
